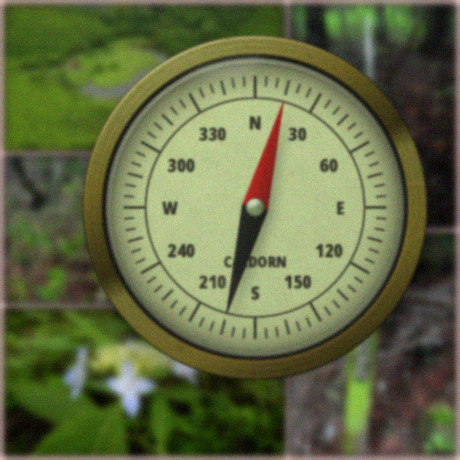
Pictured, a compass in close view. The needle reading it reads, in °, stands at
15 °
